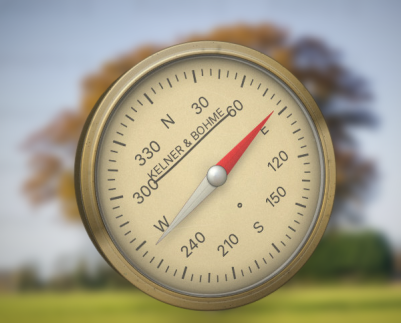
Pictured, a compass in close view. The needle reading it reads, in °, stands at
85 °
